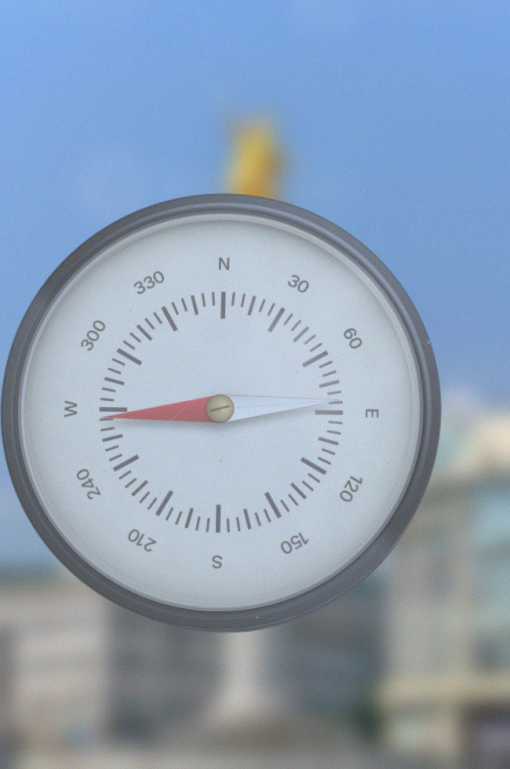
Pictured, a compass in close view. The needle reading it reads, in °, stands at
265 °
